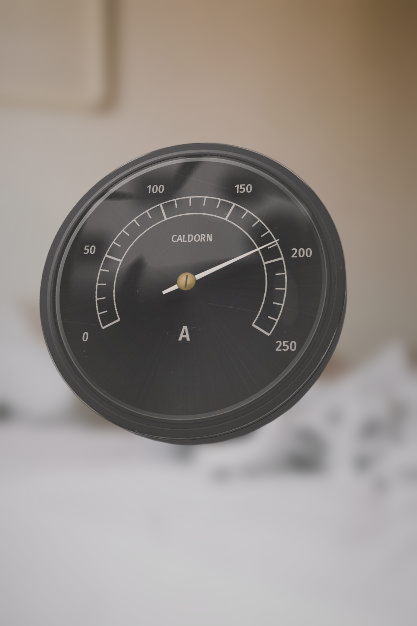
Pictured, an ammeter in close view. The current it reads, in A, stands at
190 A
